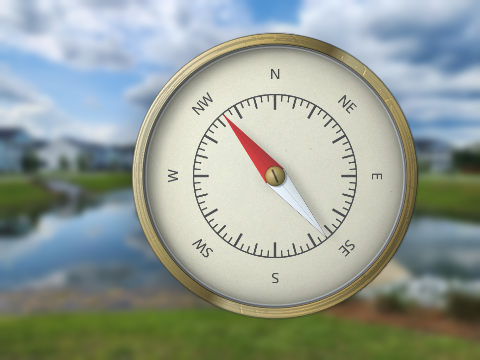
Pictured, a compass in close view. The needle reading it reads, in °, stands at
320 °
